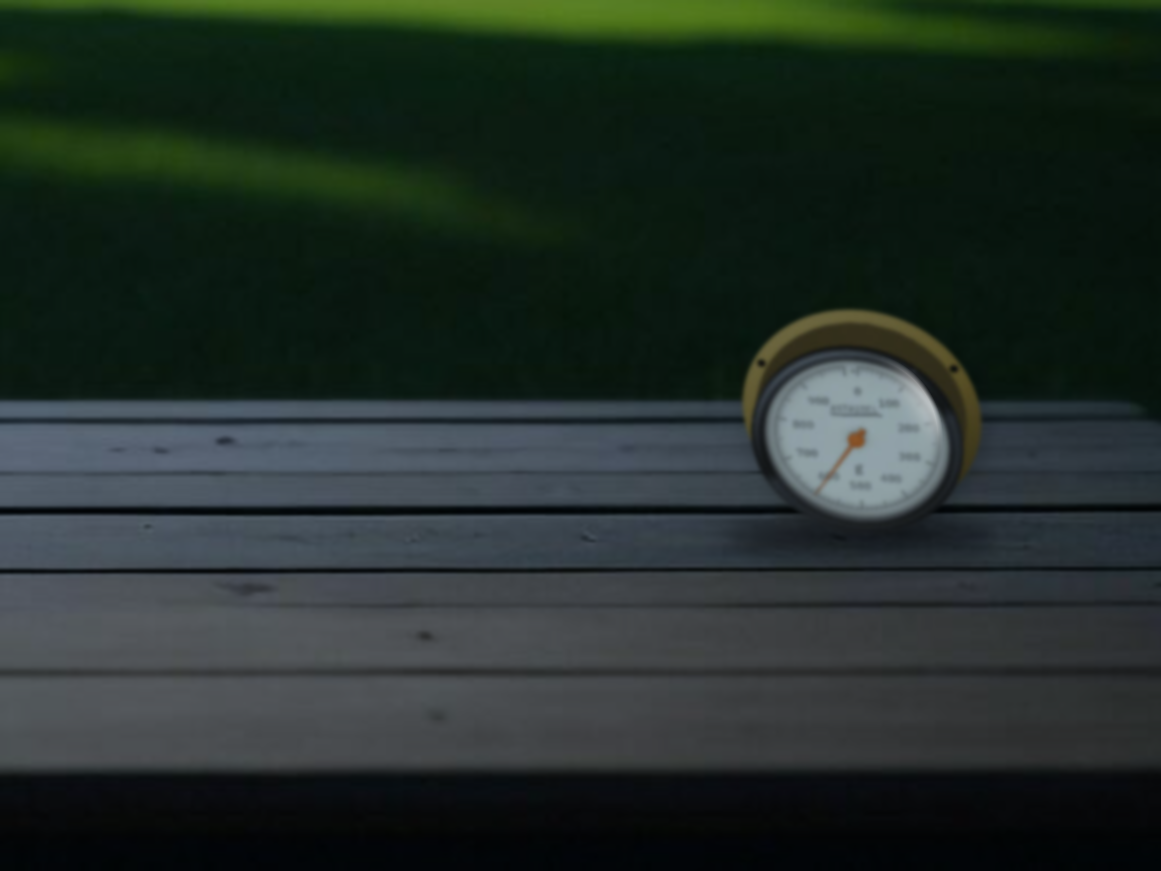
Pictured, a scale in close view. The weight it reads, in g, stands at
600 g
